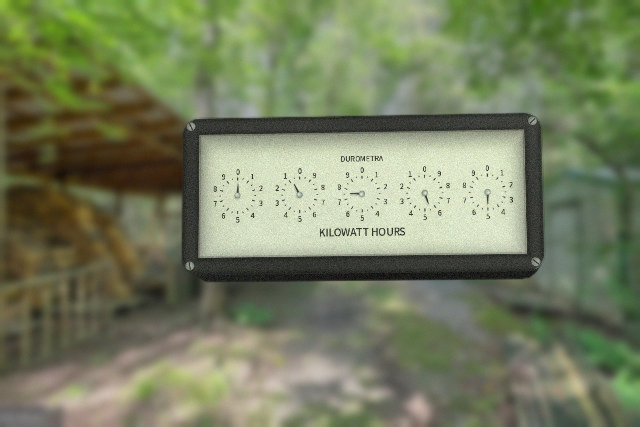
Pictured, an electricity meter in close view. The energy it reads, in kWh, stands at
755 kWh
